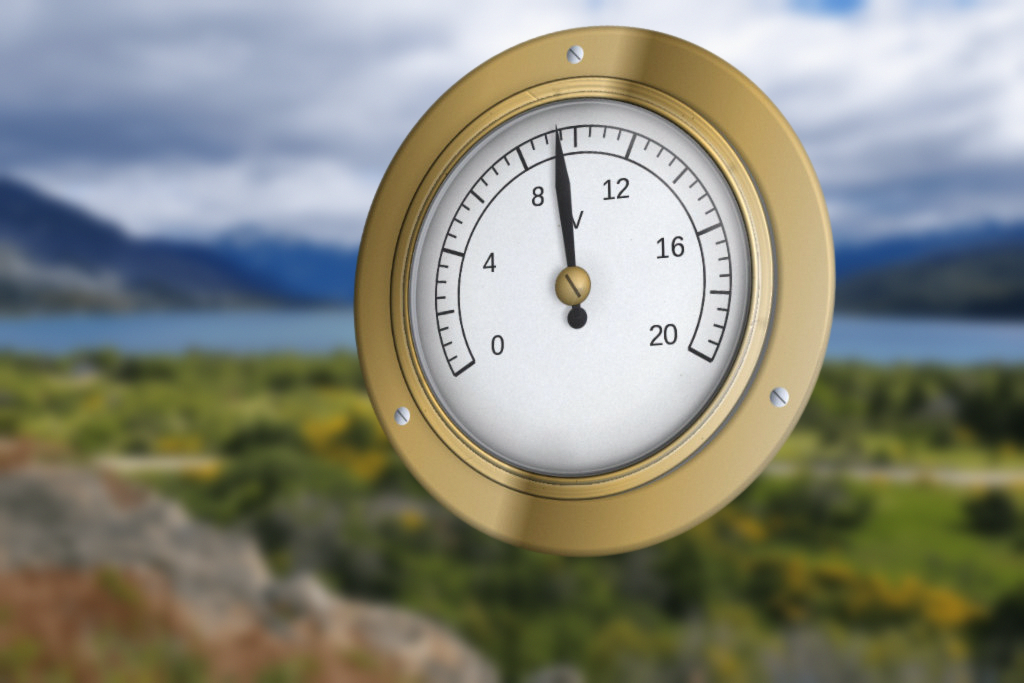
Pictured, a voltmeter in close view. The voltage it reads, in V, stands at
9.5 V
